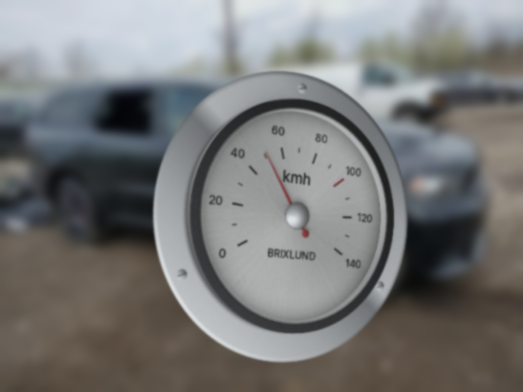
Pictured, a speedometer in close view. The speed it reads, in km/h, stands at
50 km/h
